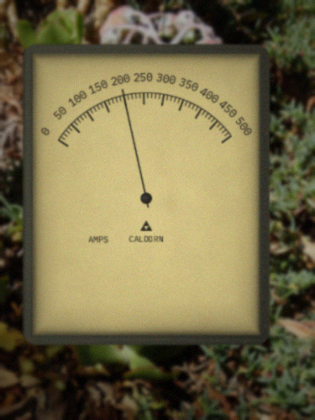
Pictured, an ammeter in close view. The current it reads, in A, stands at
200 A
